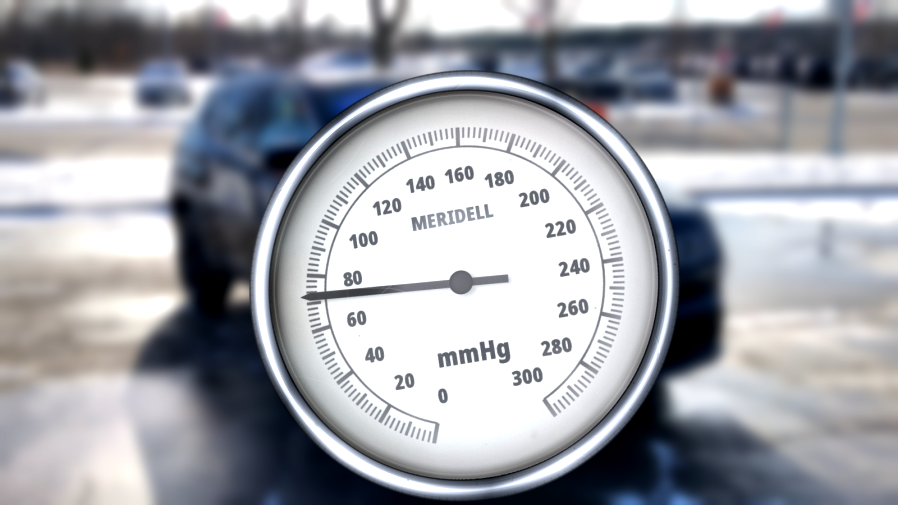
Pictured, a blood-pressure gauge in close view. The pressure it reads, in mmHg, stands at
72 mmHg
